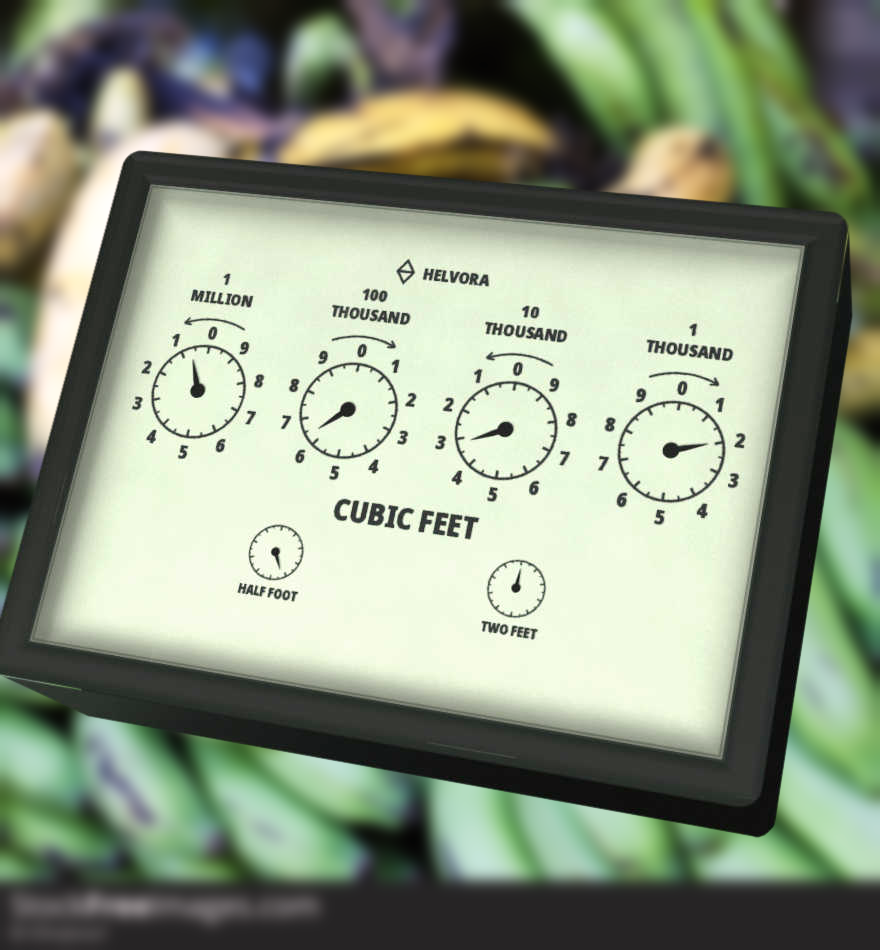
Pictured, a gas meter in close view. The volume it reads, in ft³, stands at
63200 ft³
